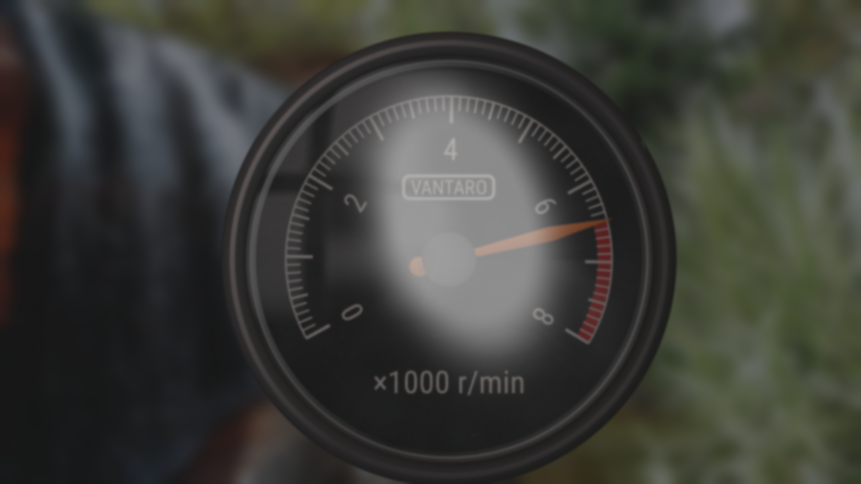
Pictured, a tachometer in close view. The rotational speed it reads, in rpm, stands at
6500 rpm
